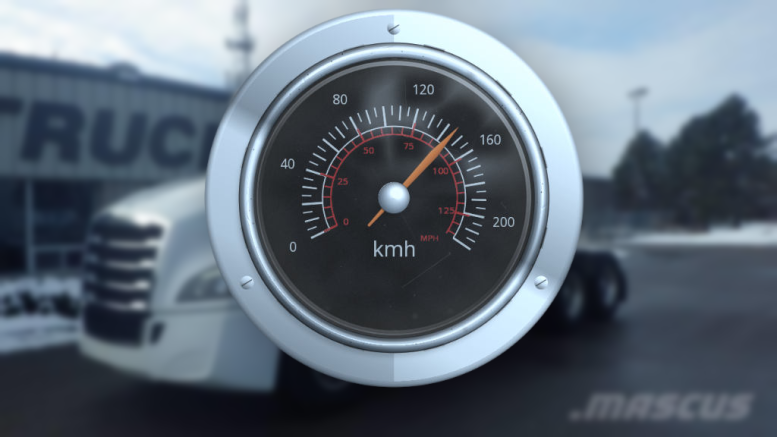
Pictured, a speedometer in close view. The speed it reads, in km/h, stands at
145 km/h
